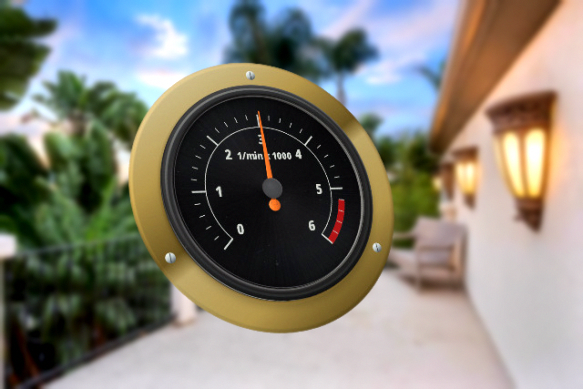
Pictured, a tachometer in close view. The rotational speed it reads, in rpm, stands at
3000 rpm
